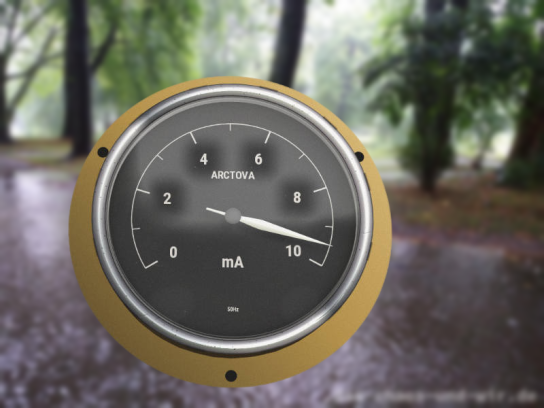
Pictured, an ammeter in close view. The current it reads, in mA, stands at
9.5 mA
